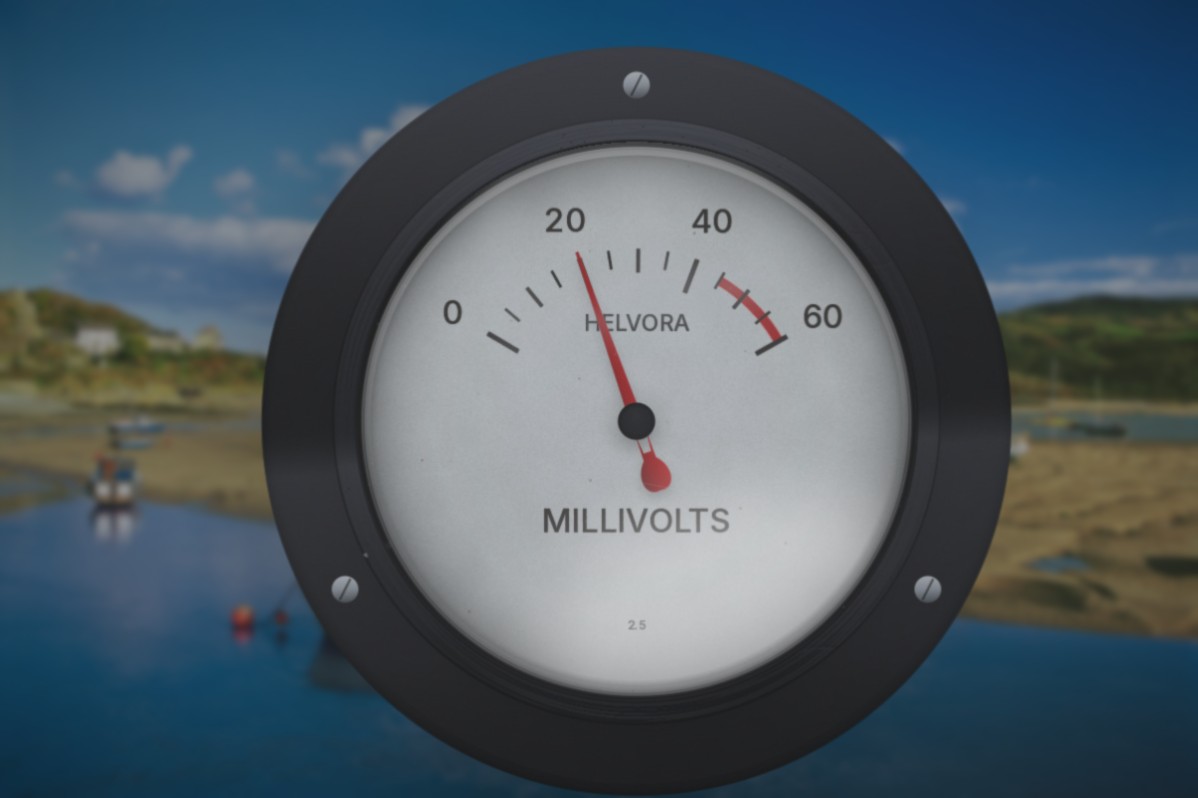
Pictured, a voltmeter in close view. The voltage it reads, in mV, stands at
20 mV
